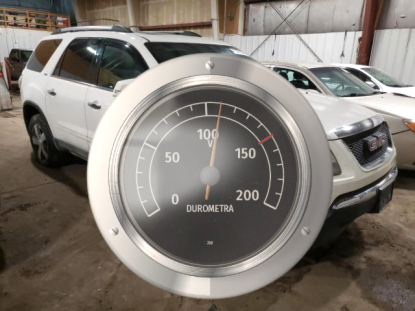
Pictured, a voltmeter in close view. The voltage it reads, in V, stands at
110 V
